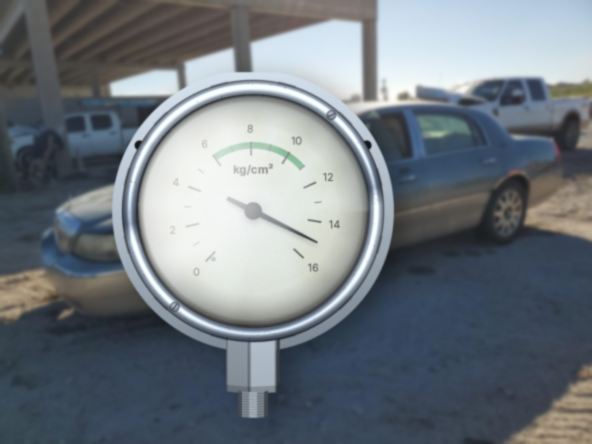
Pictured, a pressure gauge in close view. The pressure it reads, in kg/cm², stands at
15 kg/cm²
